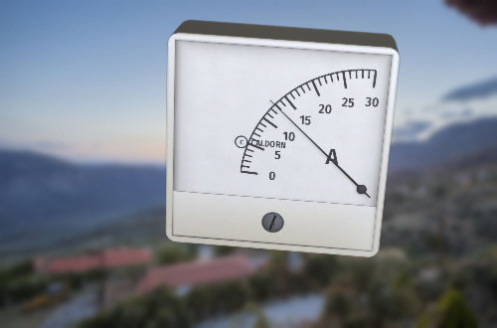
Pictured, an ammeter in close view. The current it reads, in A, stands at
13 A
